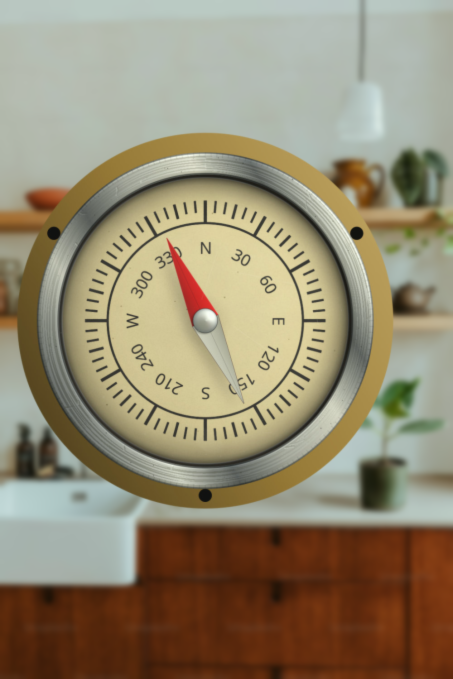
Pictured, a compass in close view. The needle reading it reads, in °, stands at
335 °
